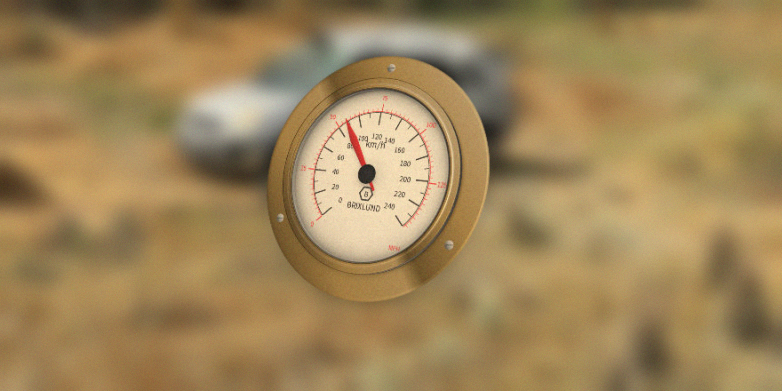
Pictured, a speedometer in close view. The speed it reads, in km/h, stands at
90 km/h
